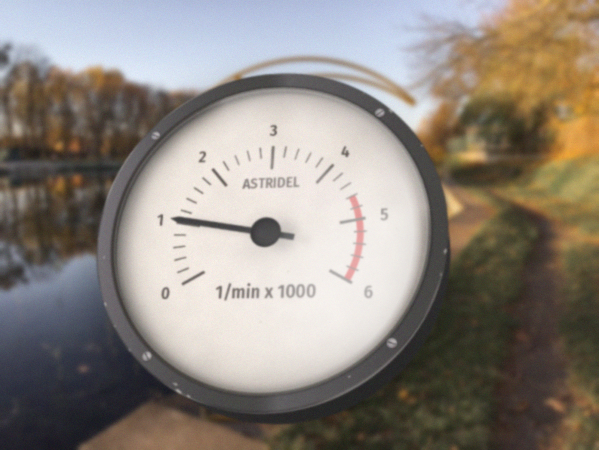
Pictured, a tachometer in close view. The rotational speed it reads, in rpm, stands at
1000 rpm
